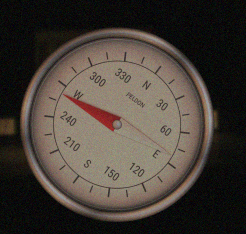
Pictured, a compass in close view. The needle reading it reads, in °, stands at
262.5 °
